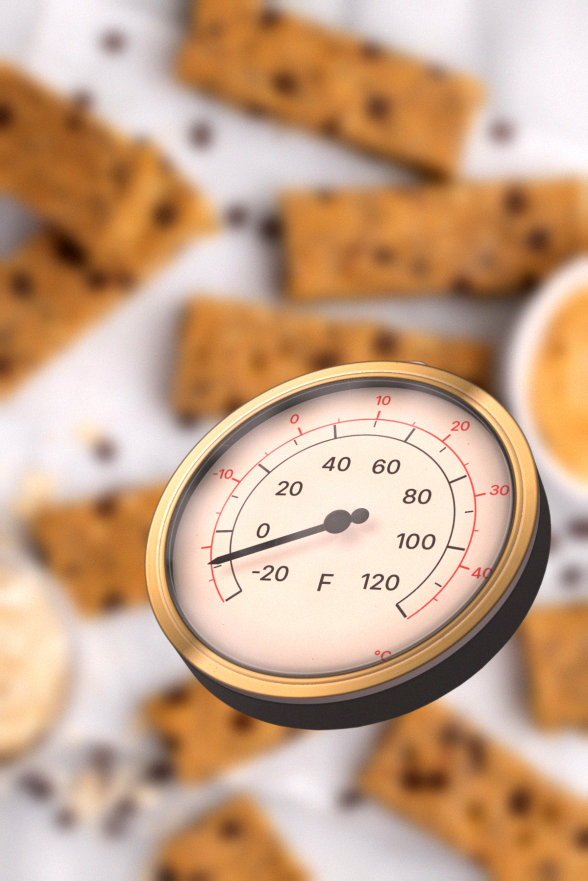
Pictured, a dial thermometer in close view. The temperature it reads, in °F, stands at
-10 °F
